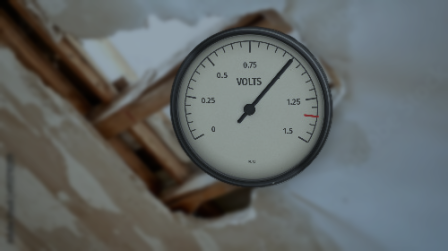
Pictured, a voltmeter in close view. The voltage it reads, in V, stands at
1 V
